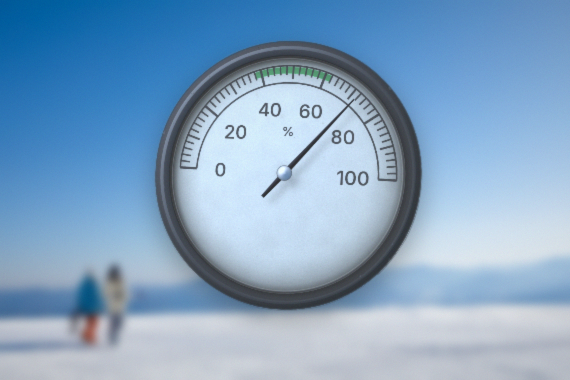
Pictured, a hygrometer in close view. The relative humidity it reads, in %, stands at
72 %
